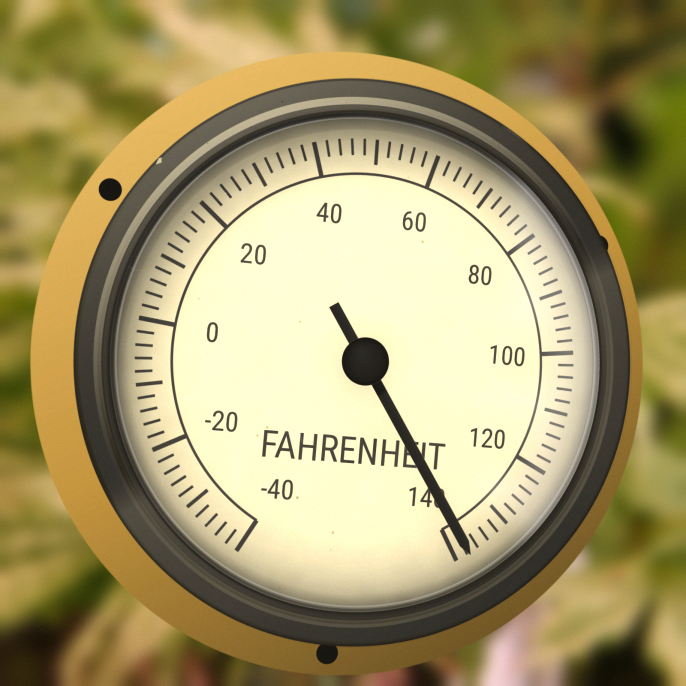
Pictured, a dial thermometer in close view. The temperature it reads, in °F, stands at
138 °F
